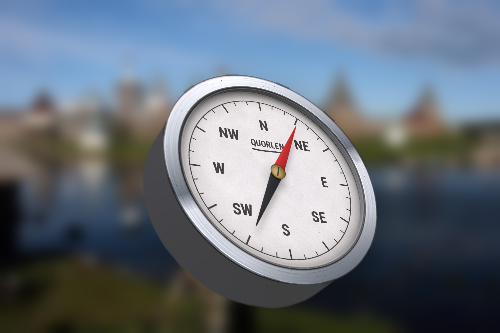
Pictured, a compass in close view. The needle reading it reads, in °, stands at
30 °
